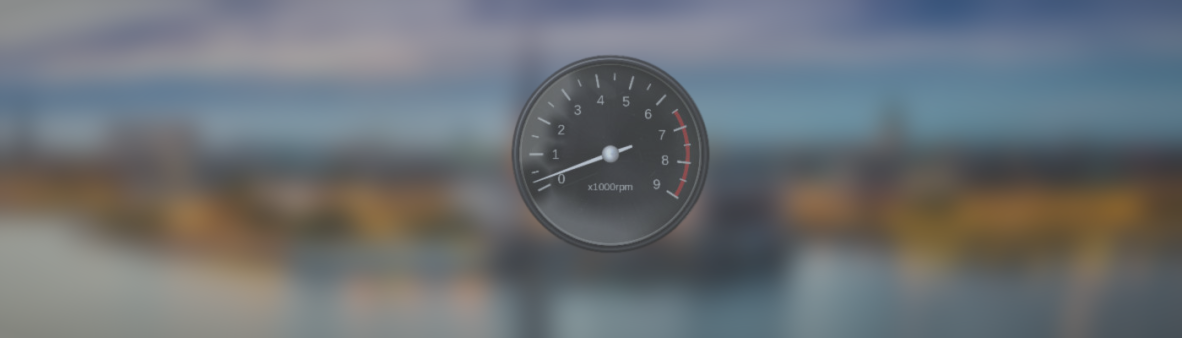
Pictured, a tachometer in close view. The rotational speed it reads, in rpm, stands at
250 rpm
